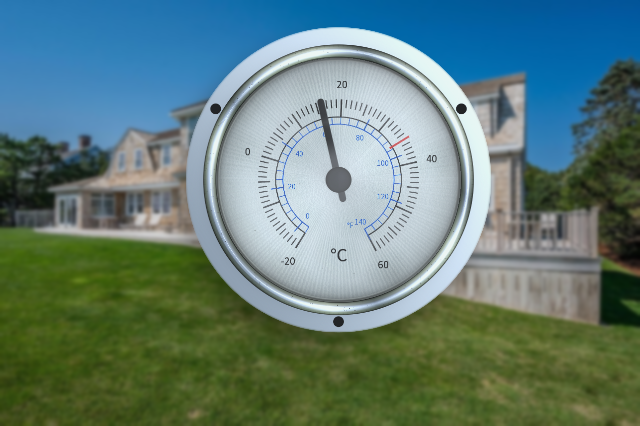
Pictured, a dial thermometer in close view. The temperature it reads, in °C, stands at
16 °C
